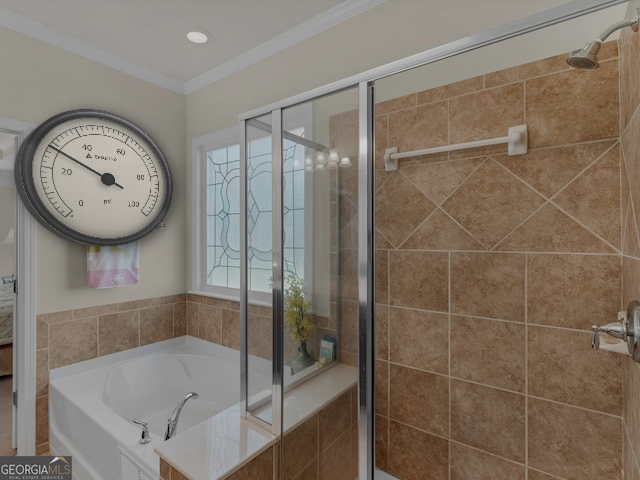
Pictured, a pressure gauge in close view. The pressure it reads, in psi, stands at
28 psi
